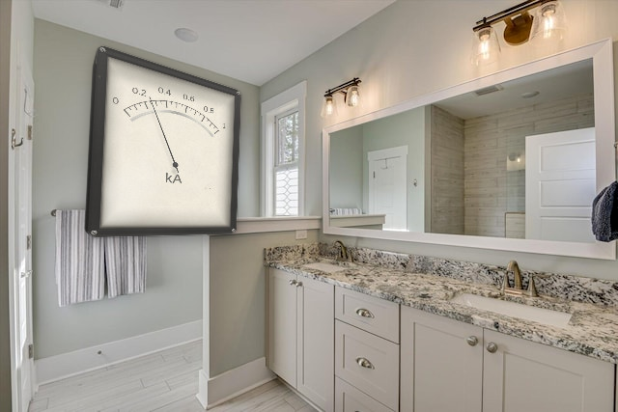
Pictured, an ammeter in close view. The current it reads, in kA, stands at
0.25 kA
